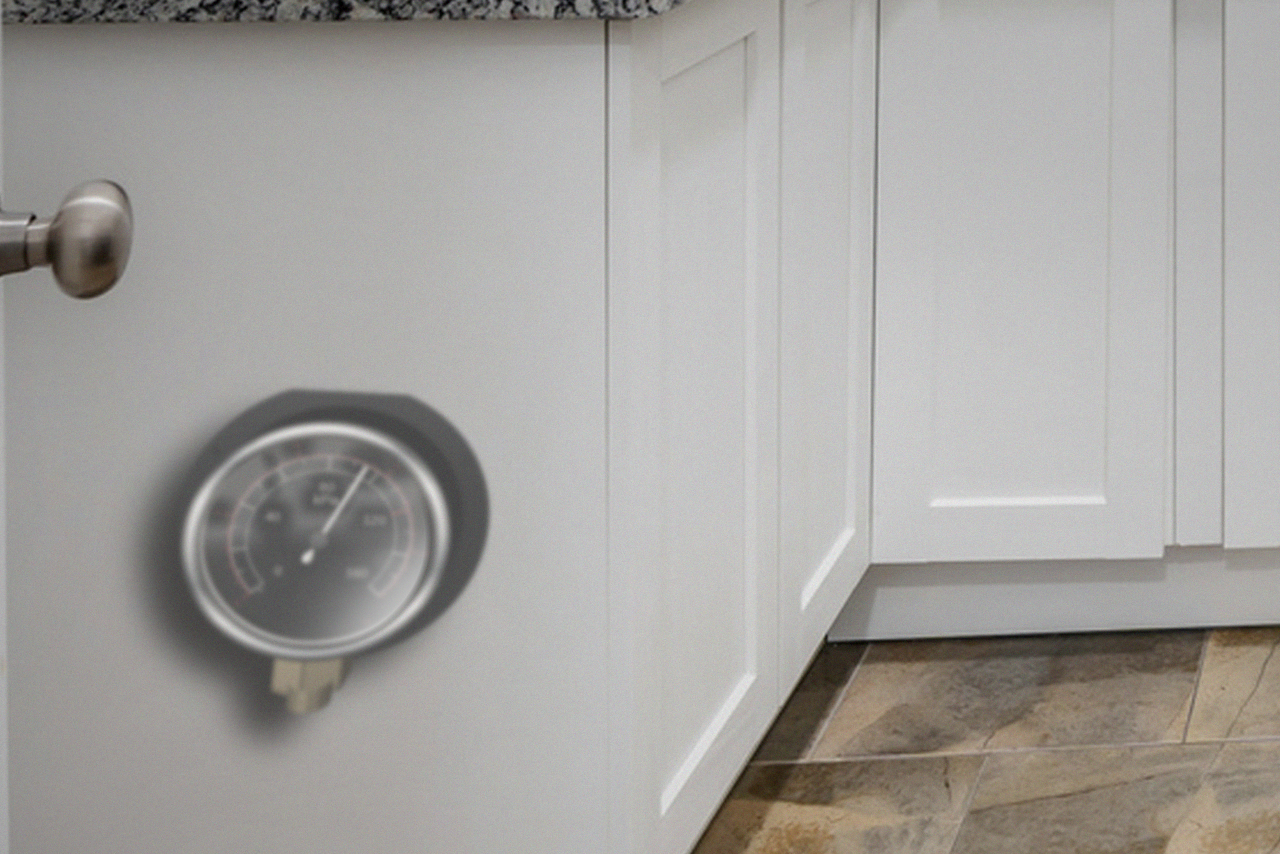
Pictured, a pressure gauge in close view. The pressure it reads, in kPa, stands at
95 kPa
